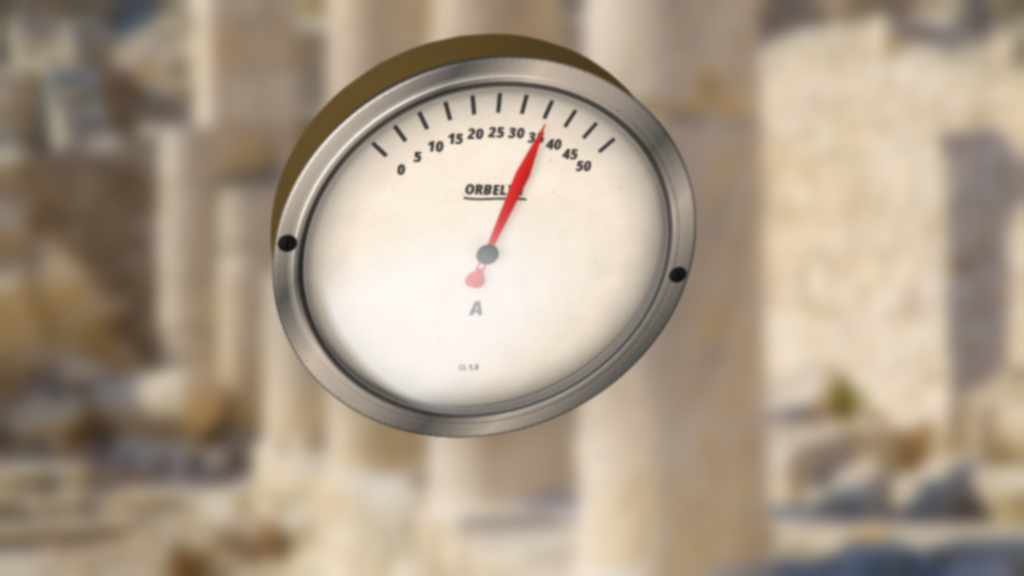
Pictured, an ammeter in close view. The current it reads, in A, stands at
35 A
